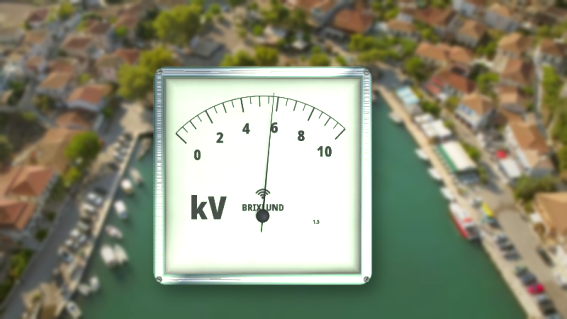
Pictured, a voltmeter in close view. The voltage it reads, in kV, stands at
5.75 kV
